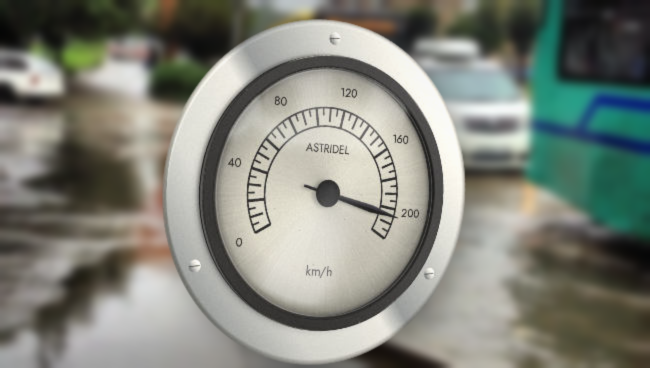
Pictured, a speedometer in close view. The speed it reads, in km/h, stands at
205 km/h
